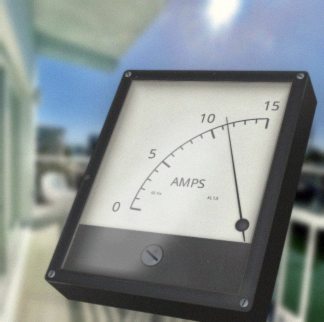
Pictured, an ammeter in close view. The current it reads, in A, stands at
11.5 A
